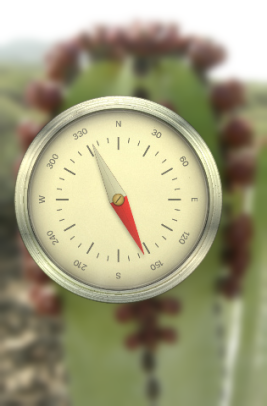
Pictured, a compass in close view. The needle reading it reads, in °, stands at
155 °
